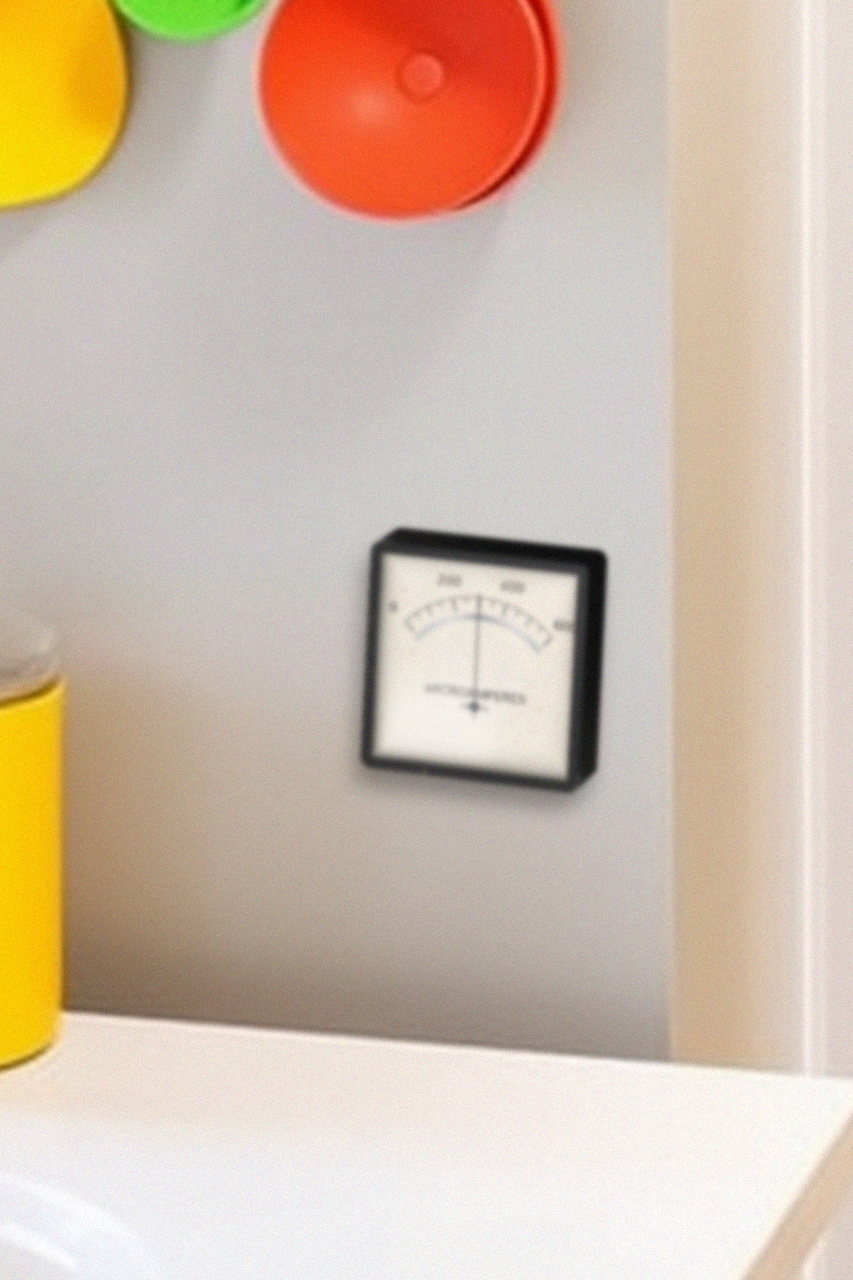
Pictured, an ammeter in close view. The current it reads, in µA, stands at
300 µA
